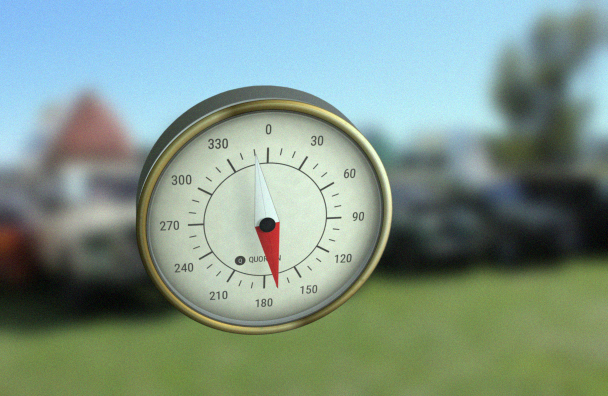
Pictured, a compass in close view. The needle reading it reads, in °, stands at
170 °
